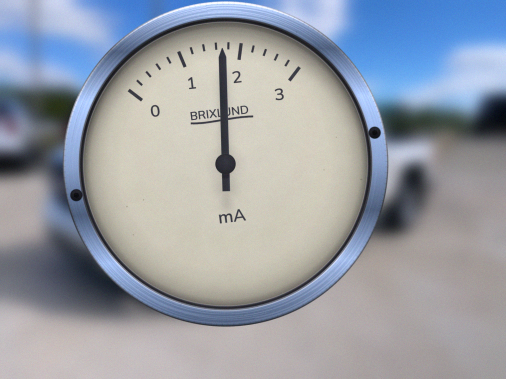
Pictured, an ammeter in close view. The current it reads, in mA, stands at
1.7 mA
